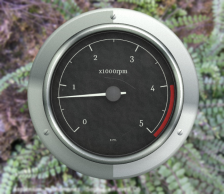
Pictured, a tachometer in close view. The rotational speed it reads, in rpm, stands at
750 rpm
